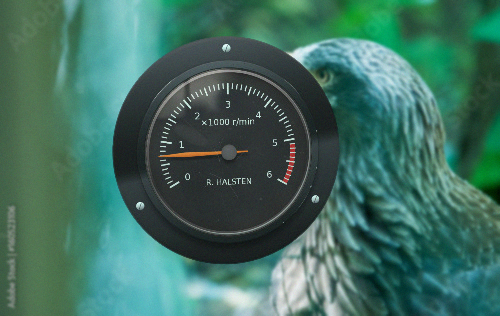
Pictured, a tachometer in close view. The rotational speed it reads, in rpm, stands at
700 rpm
